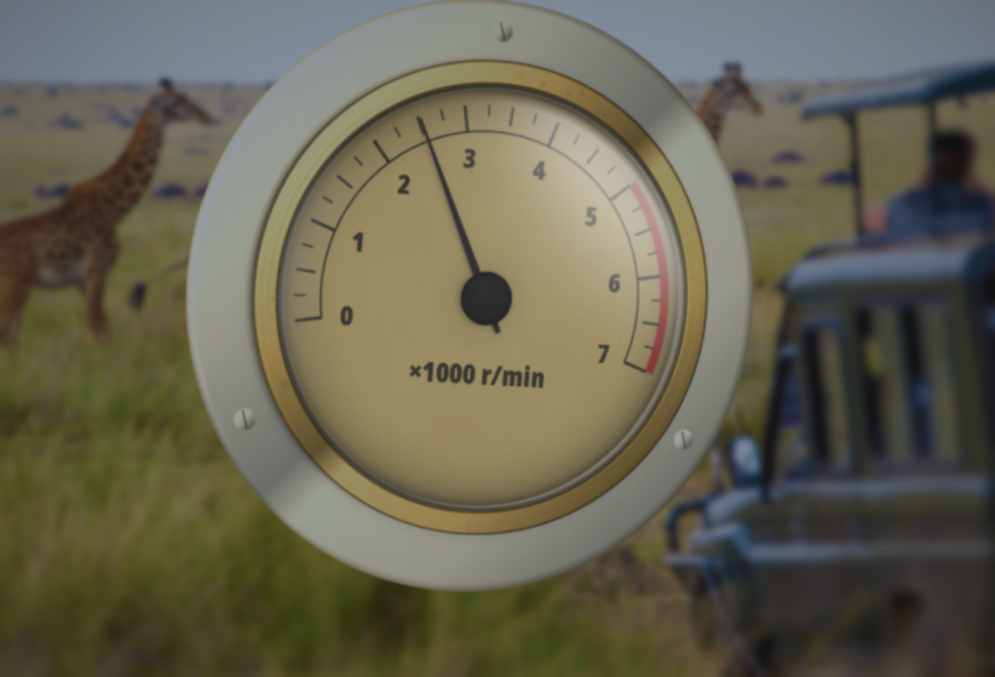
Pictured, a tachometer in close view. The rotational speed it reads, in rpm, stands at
2500 rpm
